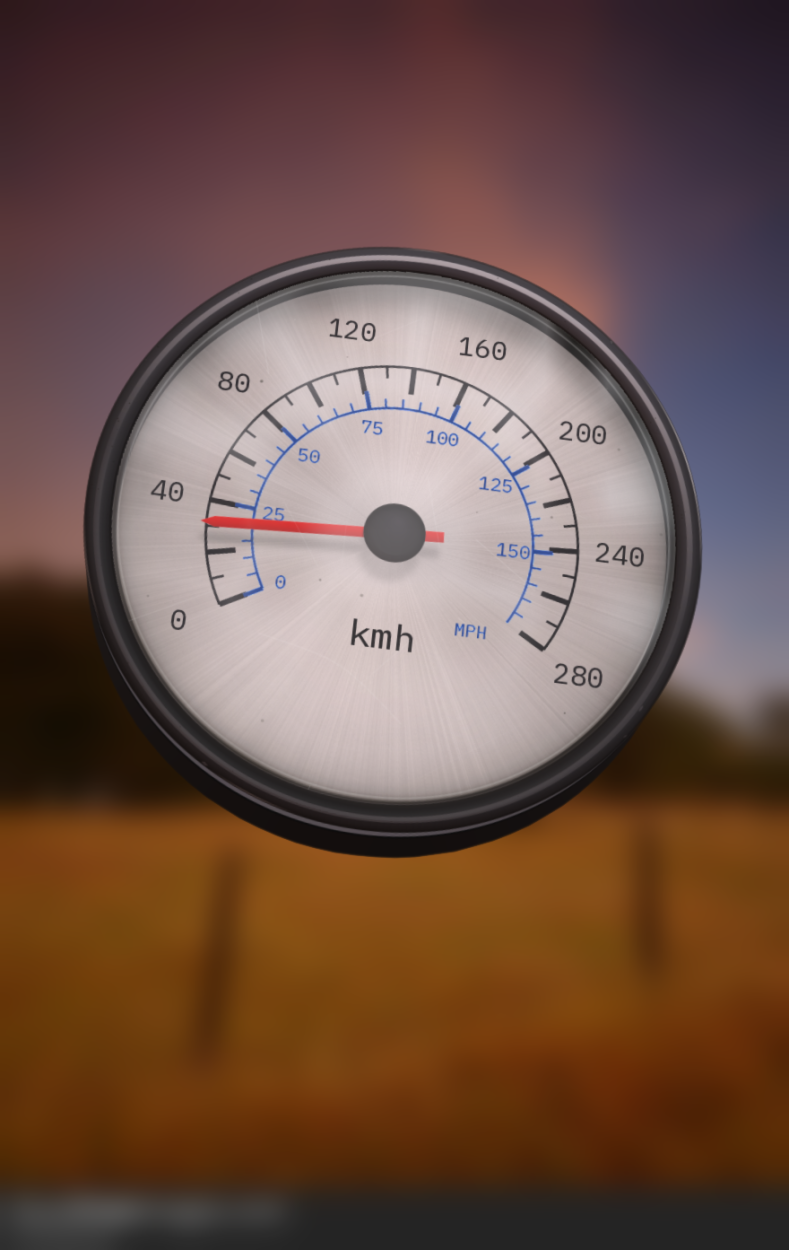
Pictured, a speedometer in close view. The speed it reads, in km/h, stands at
30 km/h
